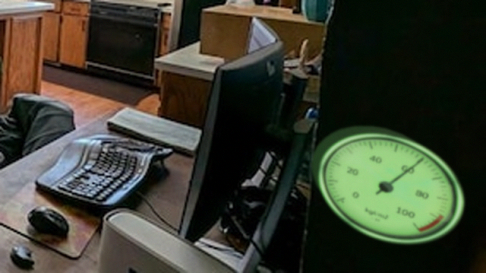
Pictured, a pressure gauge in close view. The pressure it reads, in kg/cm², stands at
60 kg/cm²
